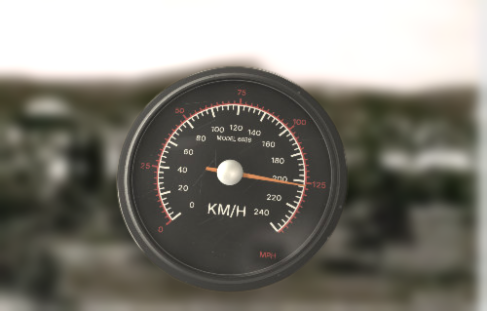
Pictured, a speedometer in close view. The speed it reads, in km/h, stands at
204 km/h
